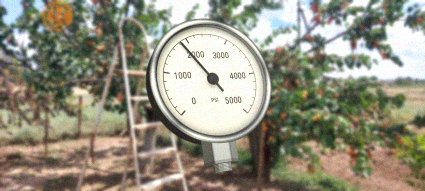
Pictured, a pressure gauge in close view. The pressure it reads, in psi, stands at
1800 psi
